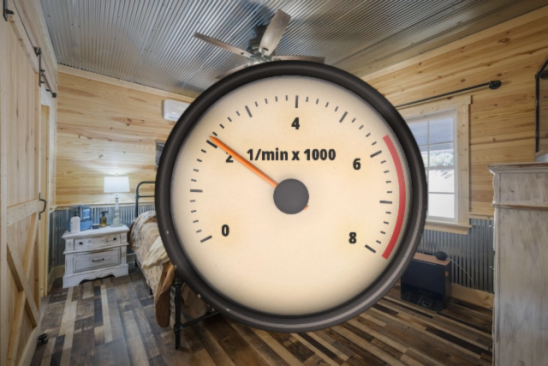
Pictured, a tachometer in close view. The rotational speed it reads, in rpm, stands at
2100 rpm
